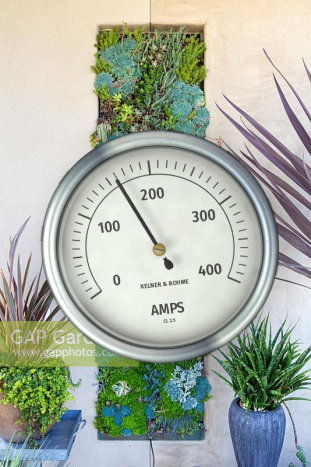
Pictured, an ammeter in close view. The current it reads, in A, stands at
160 A
